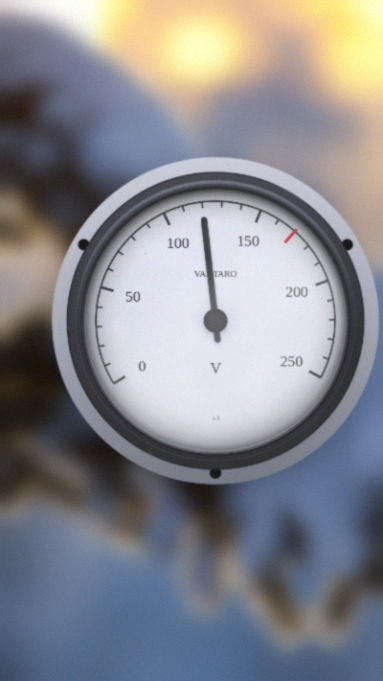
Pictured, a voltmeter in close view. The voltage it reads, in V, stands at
120 V
